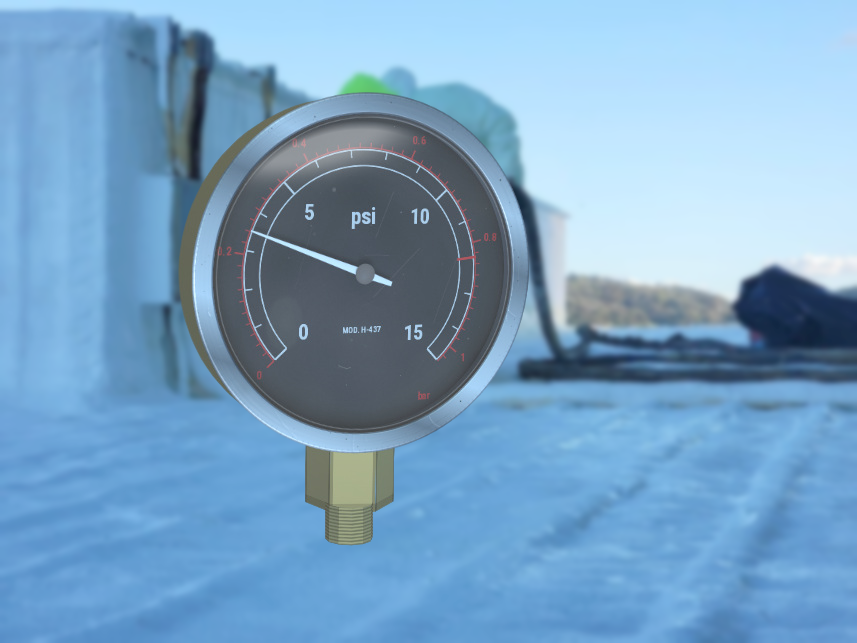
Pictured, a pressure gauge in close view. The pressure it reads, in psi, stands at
3.5 psi
